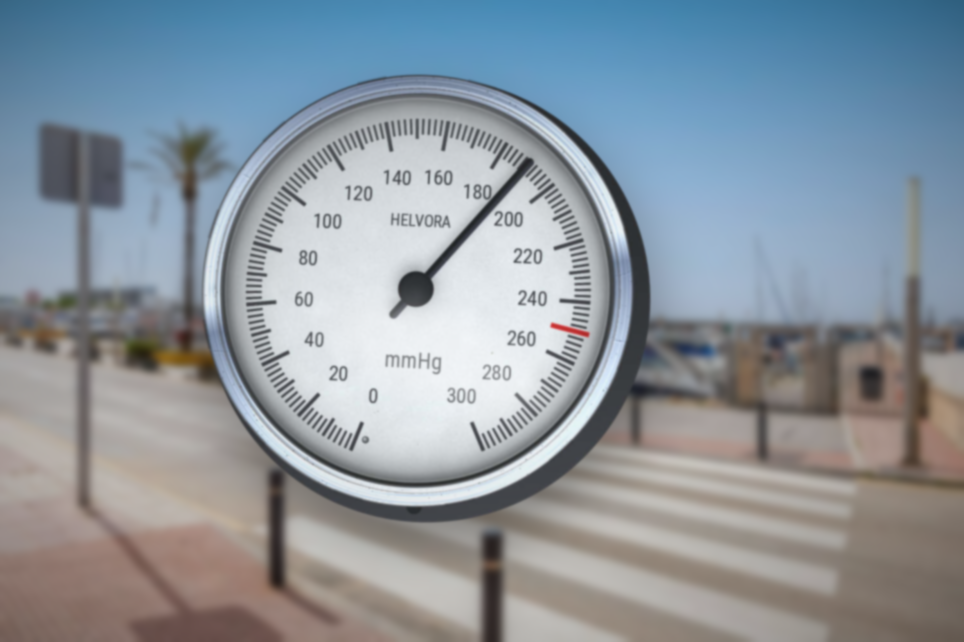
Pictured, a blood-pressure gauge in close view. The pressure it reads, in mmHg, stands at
190 mmHg
